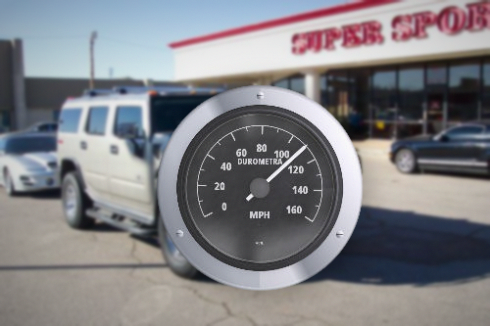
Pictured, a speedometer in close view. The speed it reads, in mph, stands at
110 mph
